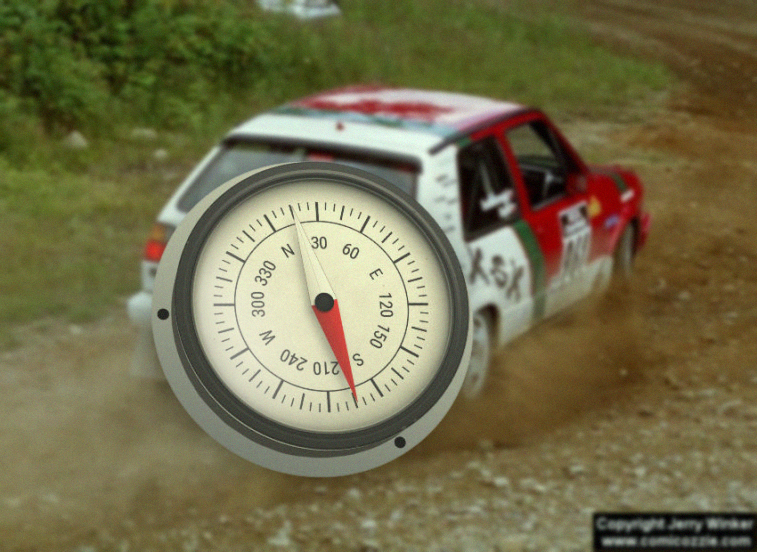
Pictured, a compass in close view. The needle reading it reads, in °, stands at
195 °
